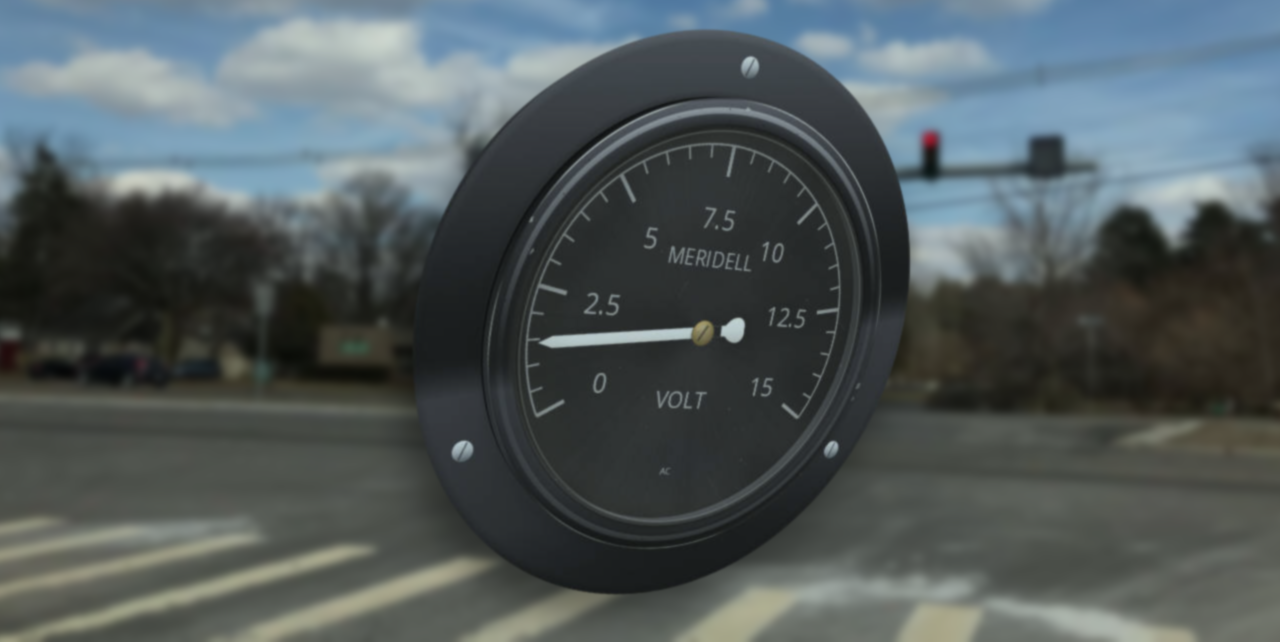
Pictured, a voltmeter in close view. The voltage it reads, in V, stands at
1.5 V
